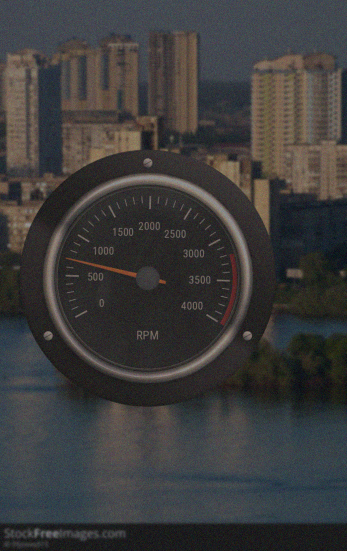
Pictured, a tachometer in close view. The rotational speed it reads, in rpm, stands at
700 rpm
